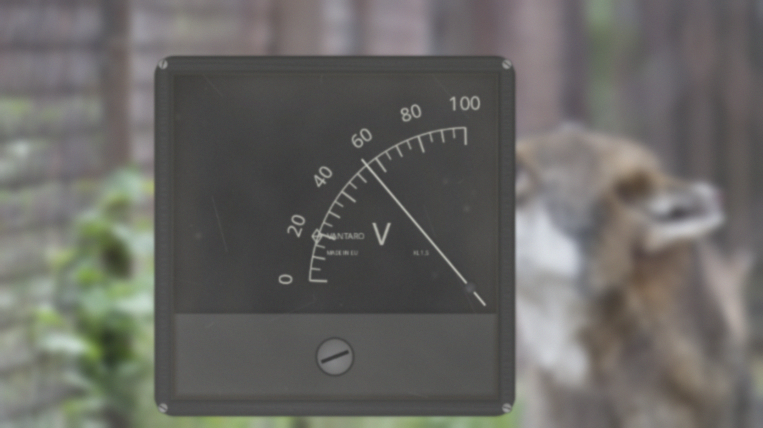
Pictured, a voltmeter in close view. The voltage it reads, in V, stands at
55 V
